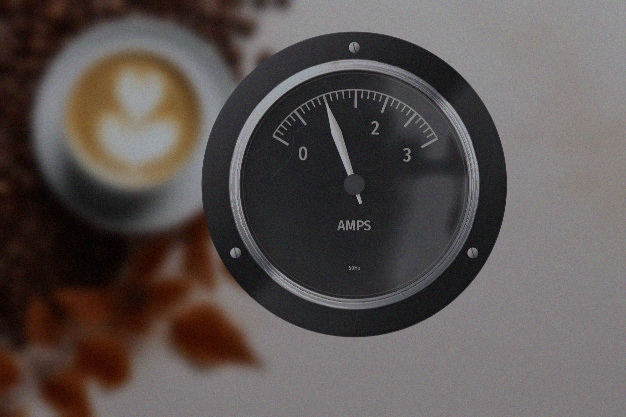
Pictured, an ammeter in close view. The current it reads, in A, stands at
1 A
